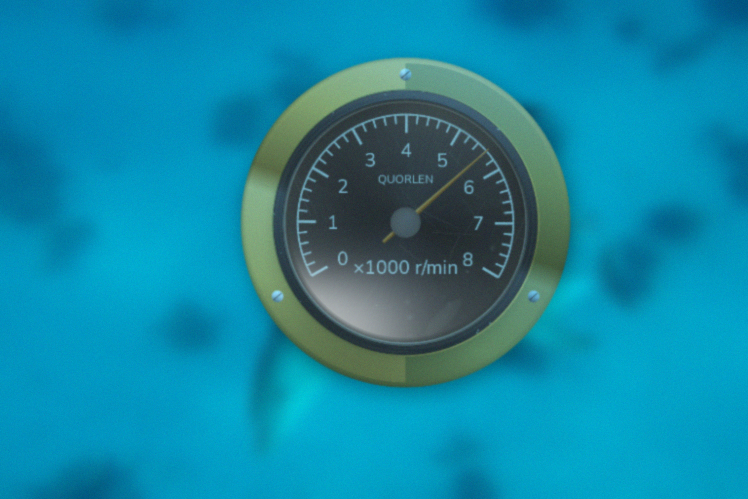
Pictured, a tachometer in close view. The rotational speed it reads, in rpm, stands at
5600 rpm
